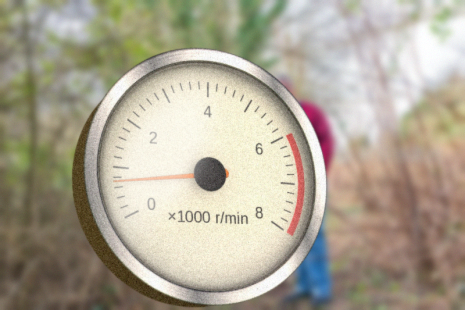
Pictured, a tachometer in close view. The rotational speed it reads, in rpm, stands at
700 rpm
